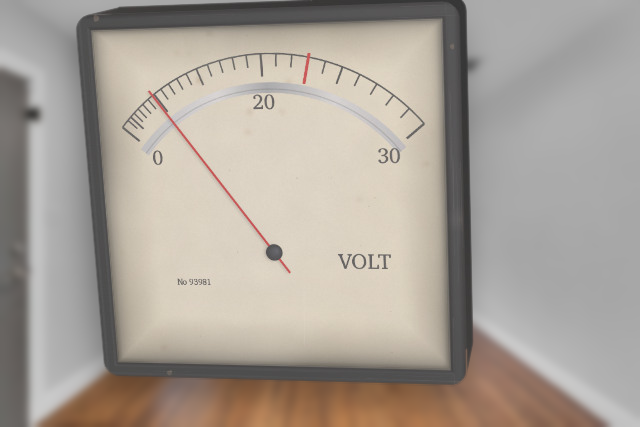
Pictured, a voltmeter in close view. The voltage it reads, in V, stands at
10 V
